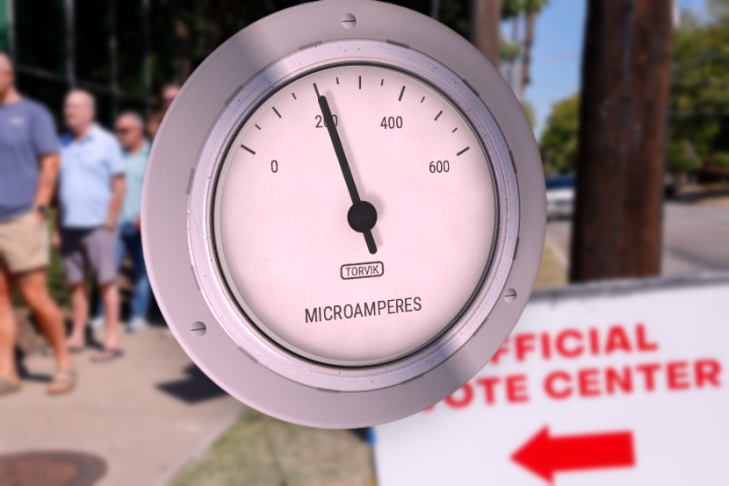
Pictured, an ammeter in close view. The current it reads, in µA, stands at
200 µA
